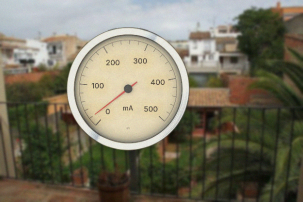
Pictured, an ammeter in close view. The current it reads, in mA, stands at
20 mA
